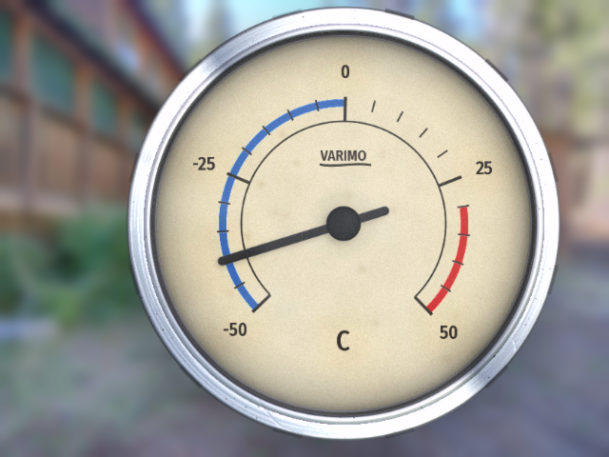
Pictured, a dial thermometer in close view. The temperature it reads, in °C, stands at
-40 °C
